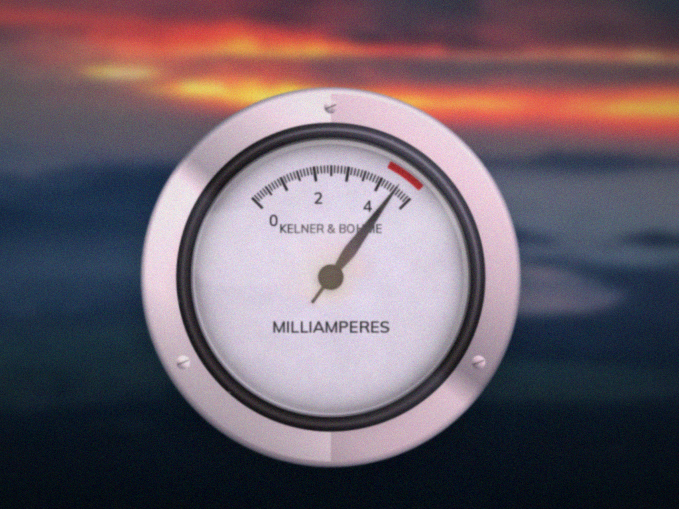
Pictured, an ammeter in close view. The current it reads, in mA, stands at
4.5 mA
